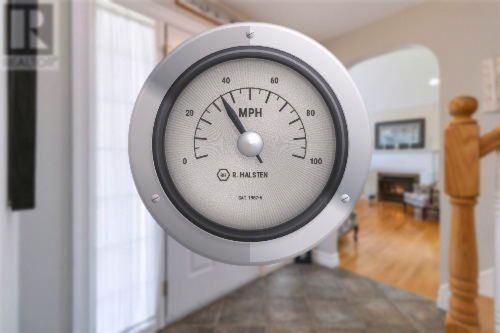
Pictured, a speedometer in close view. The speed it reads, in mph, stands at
35 mph
